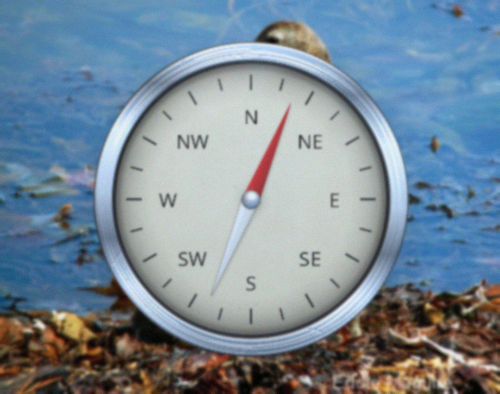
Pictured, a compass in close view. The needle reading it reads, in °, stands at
22.5 °
